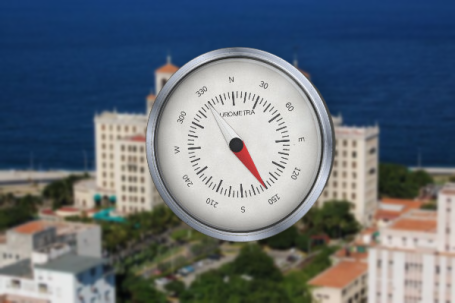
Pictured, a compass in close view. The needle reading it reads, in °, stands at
150 °
